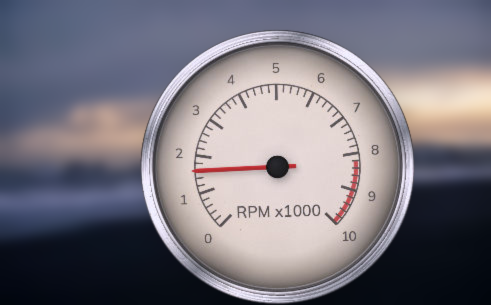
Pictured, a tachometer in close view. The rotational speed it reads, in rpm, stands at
1600 rpm
